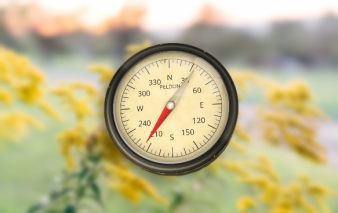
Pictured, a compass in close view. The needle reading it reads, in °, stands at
215 °
